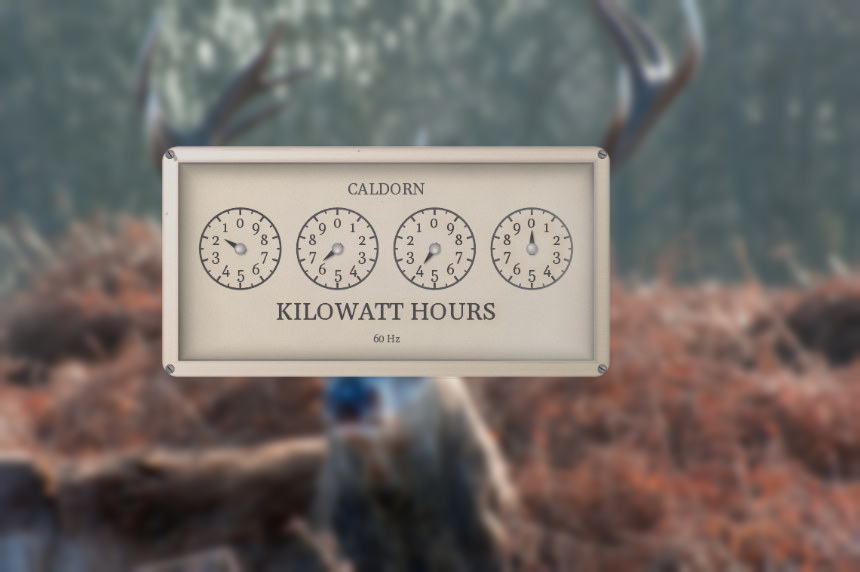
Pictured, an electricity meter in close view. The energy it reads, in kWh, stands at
1640 kWh
